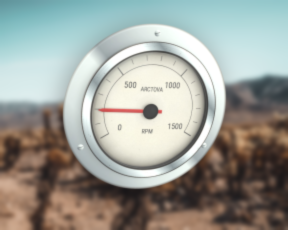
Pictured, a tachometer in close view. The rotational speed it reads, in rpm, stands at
200 rpm
